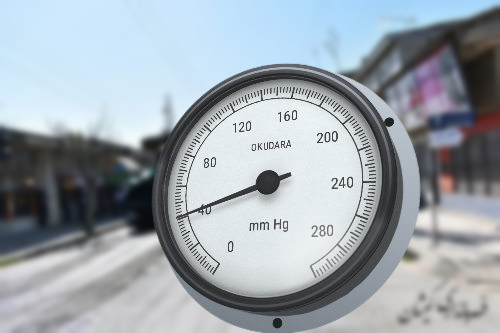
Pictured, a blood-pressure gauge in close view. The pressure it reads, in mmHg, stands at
40 mmHg
